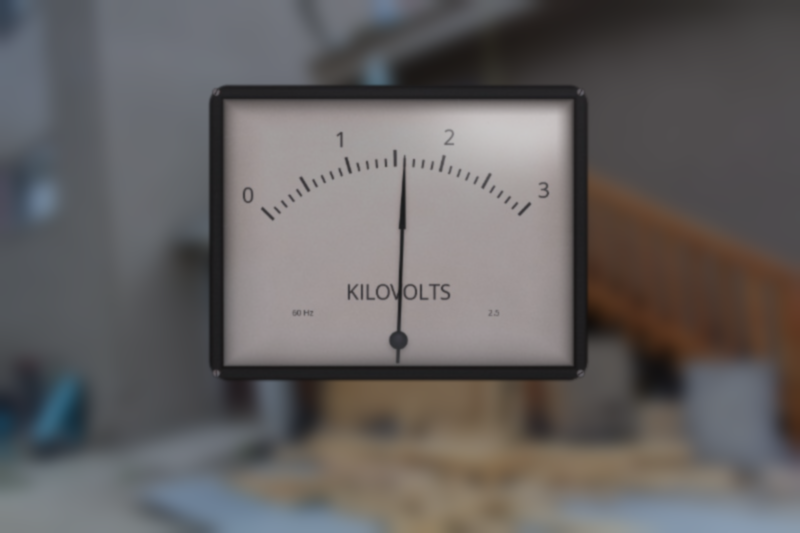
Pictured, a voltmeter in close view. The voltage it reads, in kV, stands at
1.6 kV
